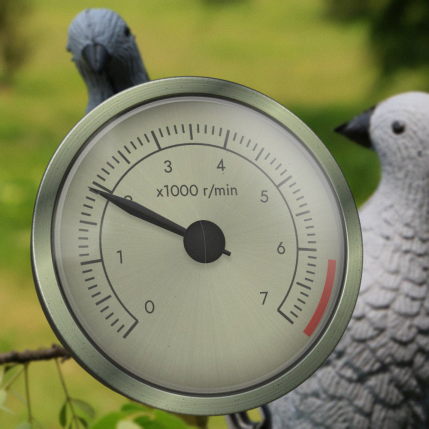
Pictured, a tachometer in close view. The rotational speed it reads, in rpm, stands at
1900 rpm
